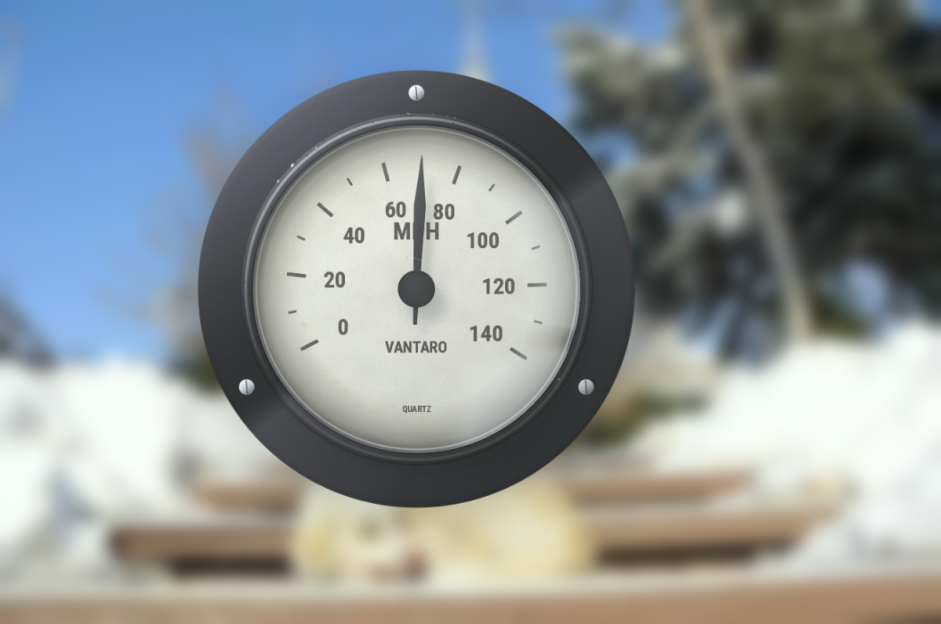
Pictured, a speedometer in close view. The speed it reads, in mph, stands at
70 mph
